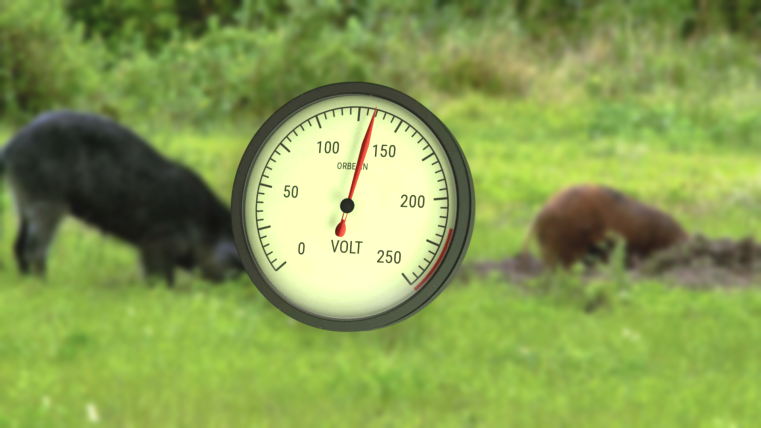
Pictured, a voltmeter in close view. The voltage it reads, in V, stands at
135 V
